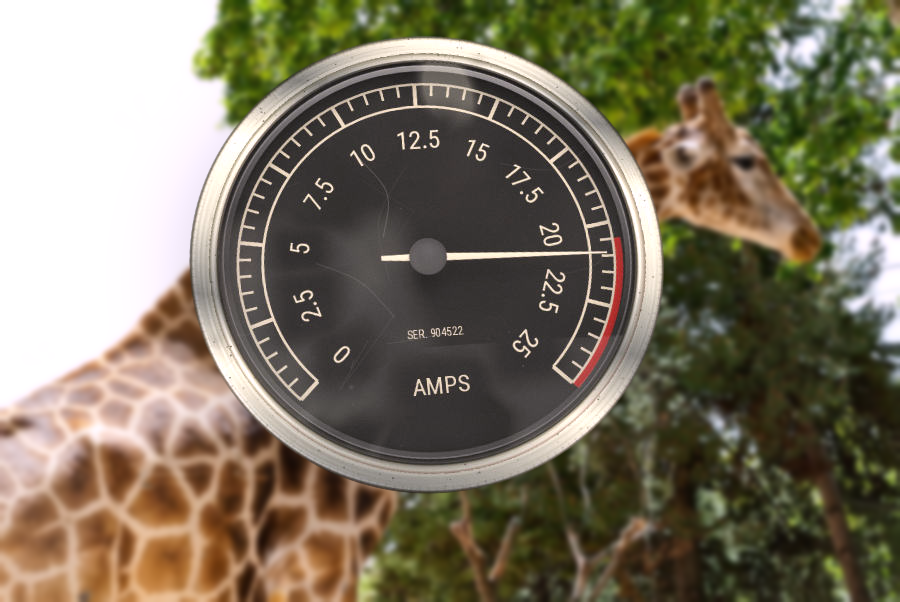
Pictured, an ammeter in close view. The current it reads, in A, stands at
21 A
